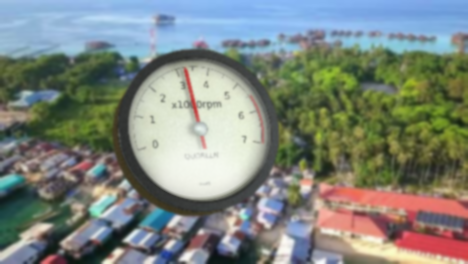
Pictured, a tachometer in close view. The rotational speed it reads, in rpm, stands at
3250 rpm
